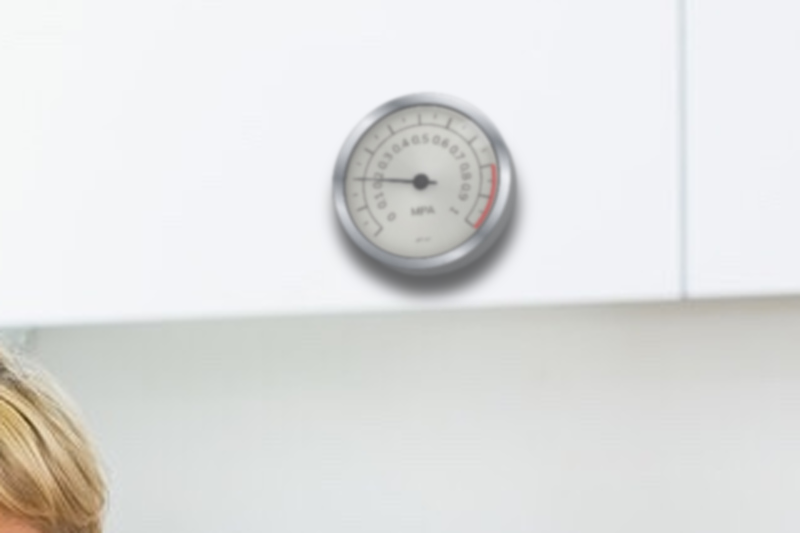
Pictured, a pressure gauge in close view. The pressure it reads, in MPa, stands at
0.2 MPa
